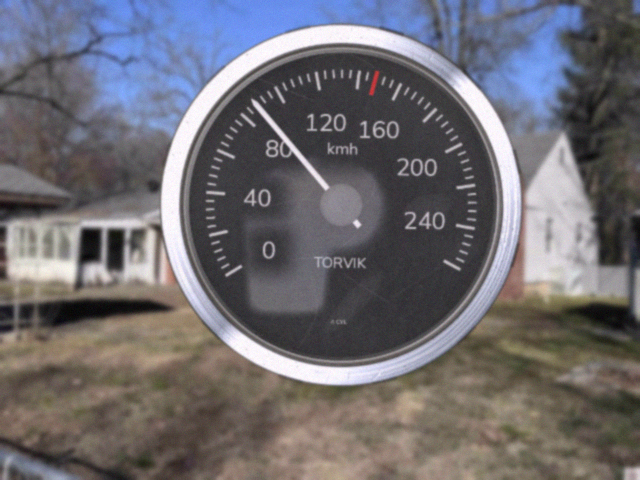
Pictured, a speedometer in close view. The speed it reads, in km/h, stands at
88 km/h
